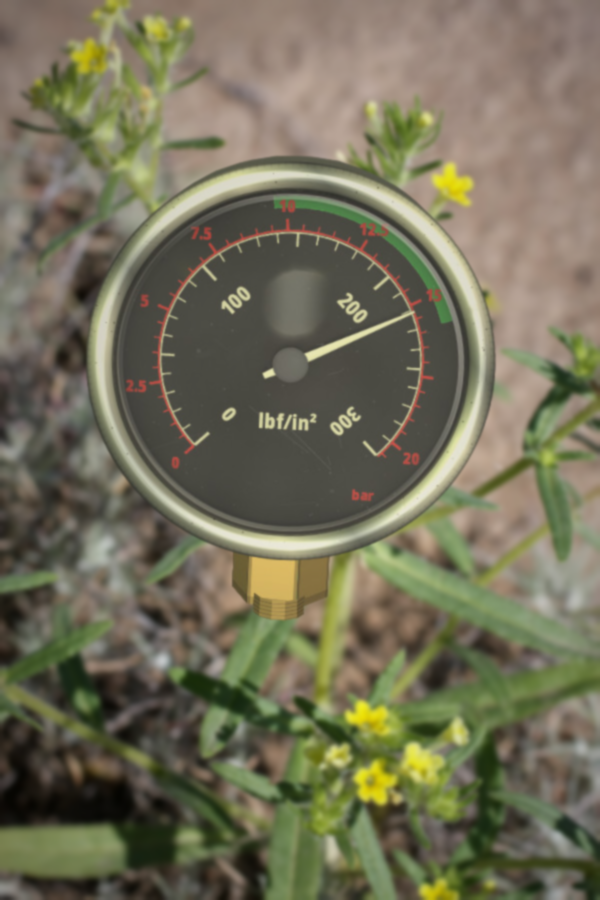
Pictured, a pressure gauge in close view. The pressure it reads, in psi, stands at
220 psi
